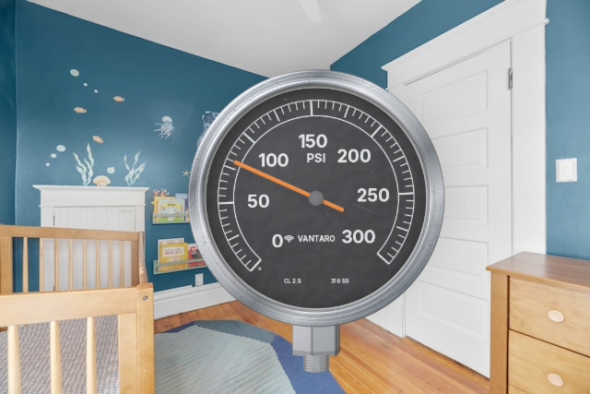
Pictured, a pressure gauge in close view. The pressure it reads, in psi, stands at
80 psi
